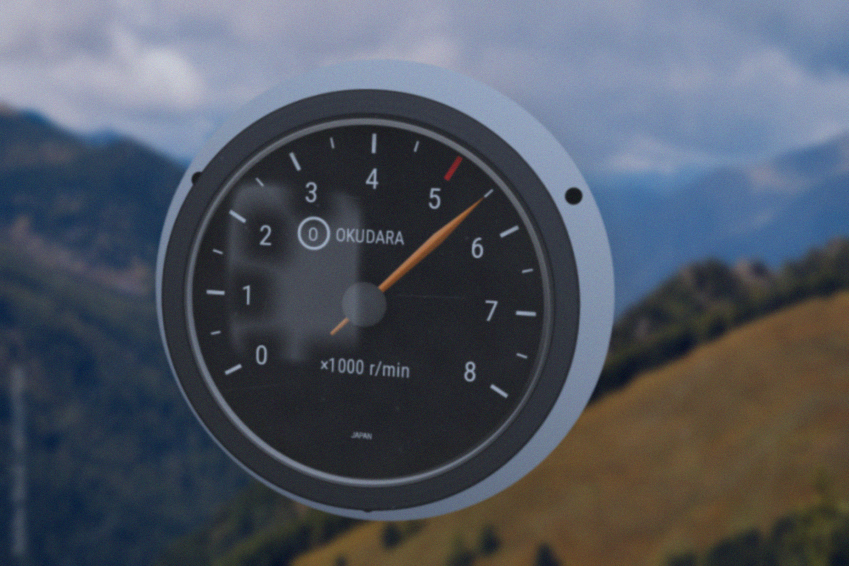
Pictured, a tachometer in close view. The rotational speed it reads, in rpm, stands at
5500 rpm
